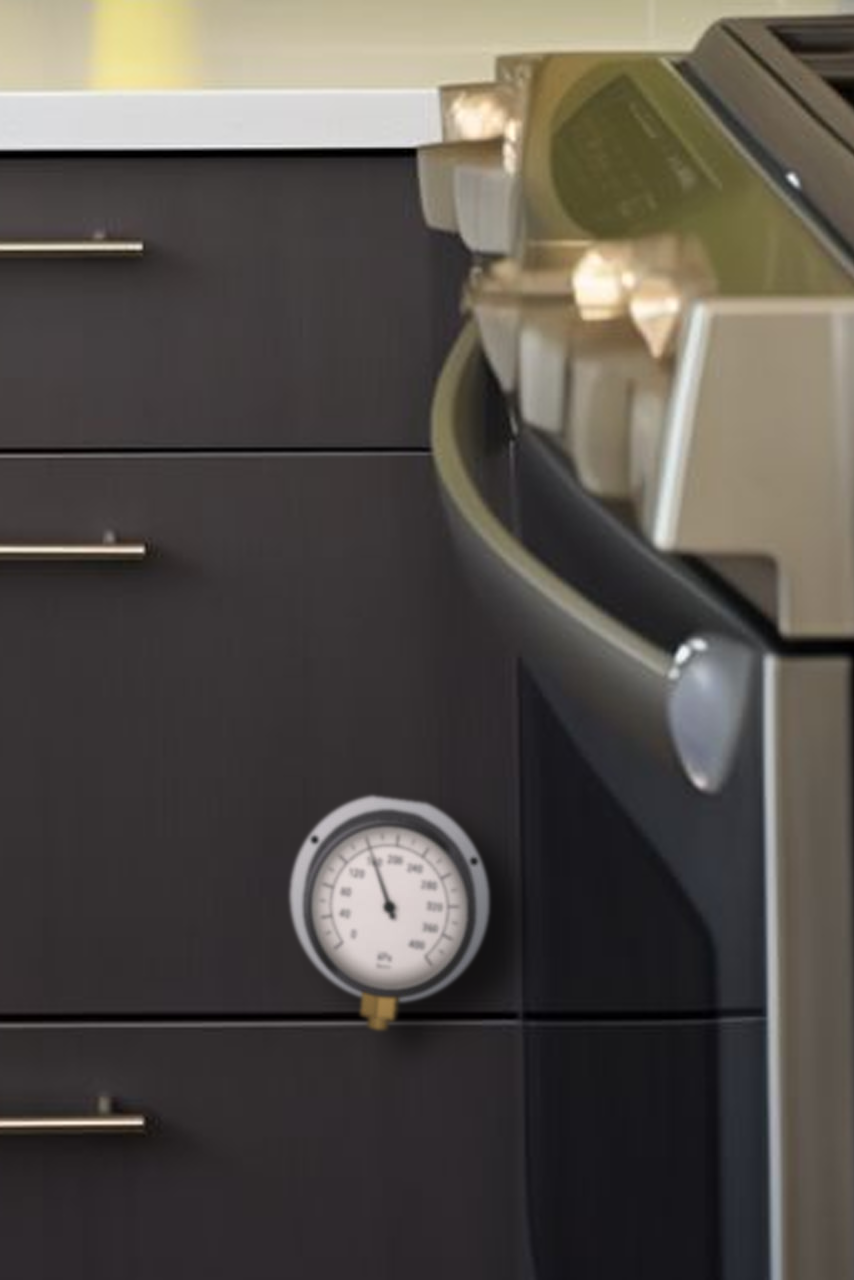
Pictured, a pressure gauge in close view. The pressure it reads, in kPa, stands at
160 kPa
